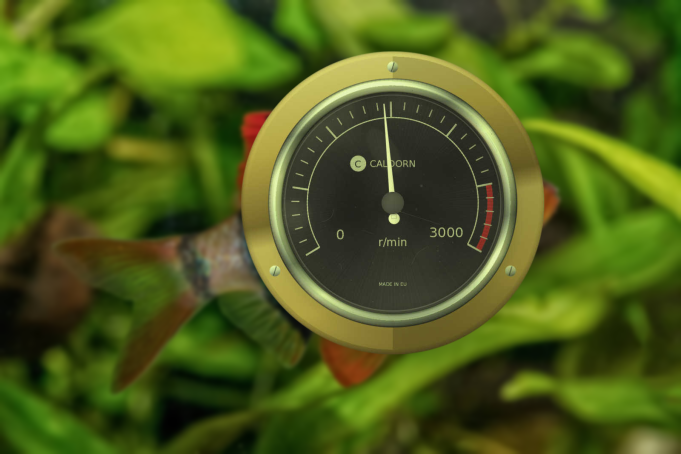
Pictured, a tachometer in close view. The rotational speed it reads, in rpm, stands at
1450 rpm
